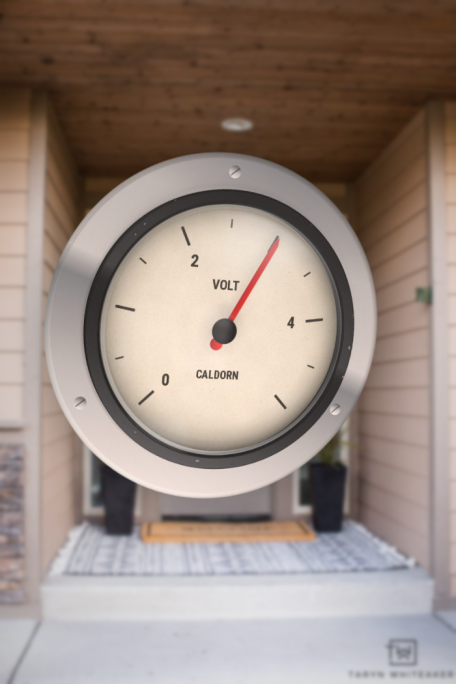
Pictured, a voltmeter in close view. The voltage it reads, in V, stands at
3 V
